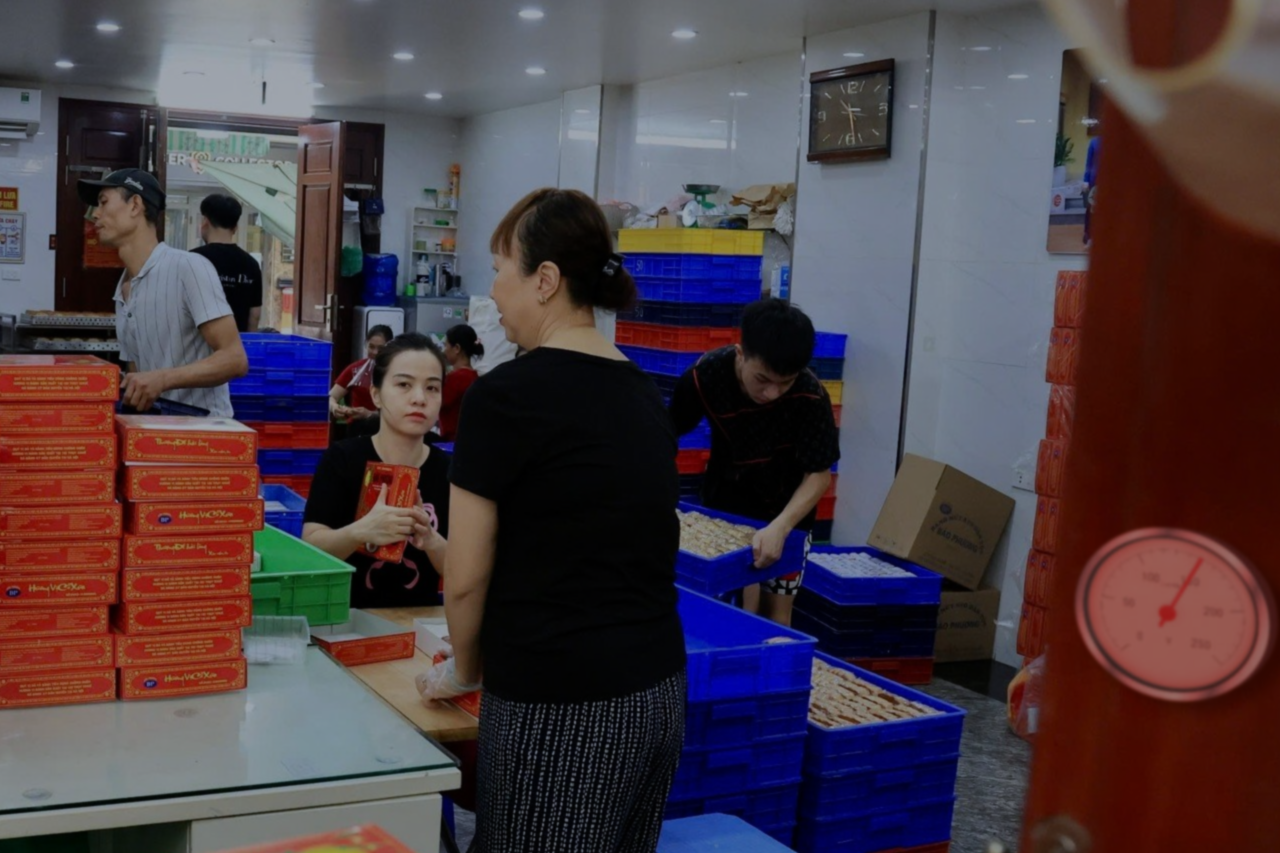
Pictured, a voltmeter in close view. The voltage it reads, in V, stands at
150 V
